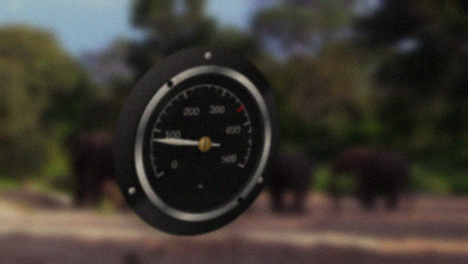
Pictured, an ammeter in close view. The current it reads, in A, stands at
80 A
